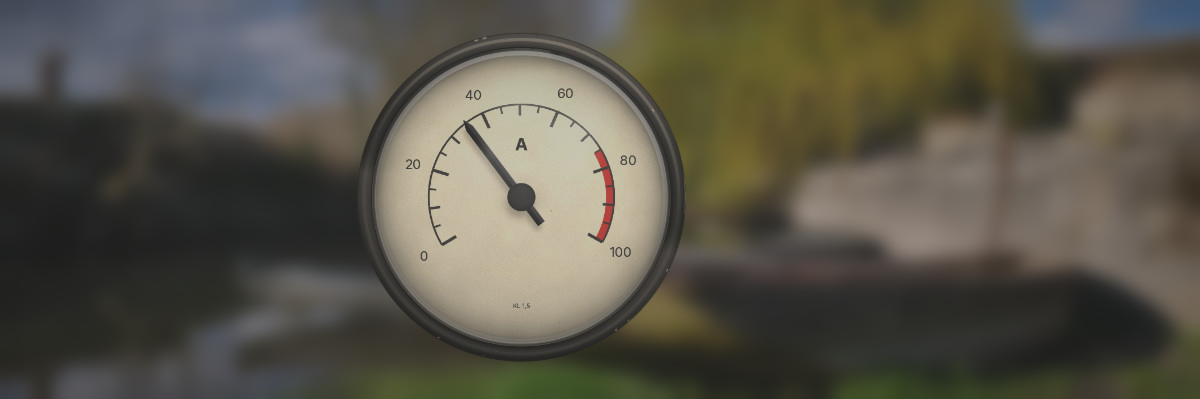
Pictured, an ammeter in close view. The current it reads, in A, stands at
35 A
